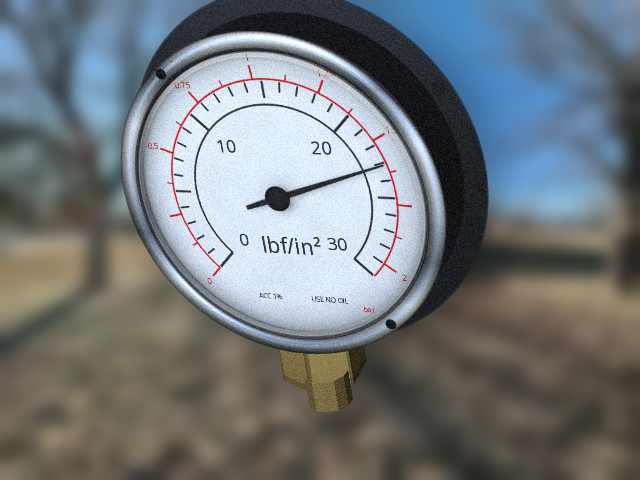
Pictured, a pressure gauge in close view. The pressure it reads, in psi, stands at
23 psi
